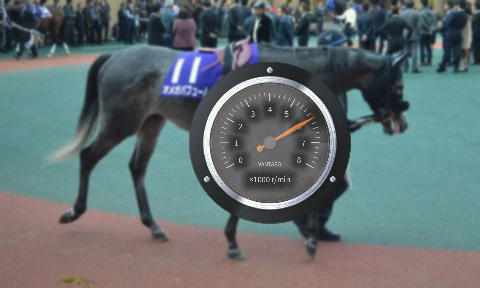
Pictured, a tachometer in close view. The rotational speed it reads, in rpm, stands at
6000 rpm
